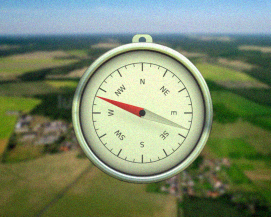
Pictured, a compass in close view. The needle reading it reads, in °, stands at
290 °
